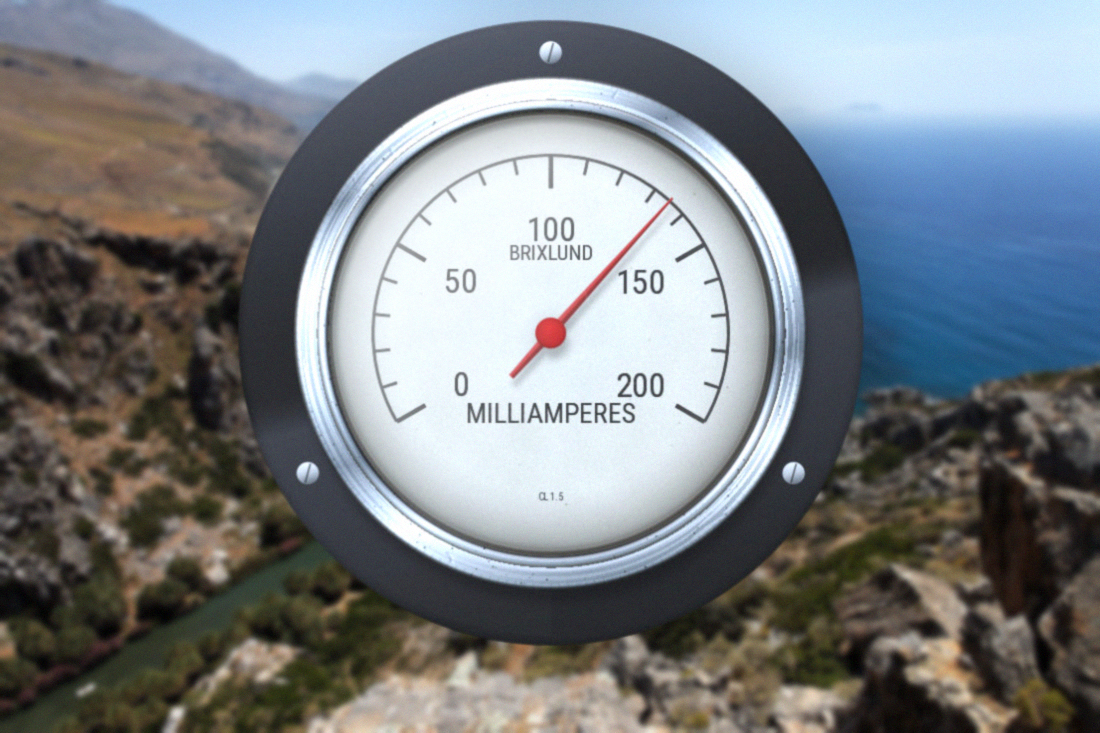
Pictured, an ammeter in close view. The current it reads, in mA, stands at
135 mA
